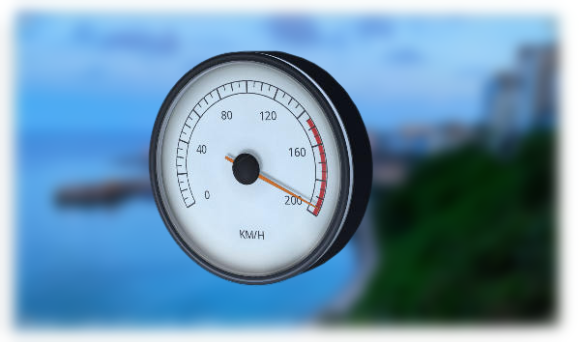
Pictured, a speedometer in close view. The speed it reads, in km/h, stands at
195 km/h
